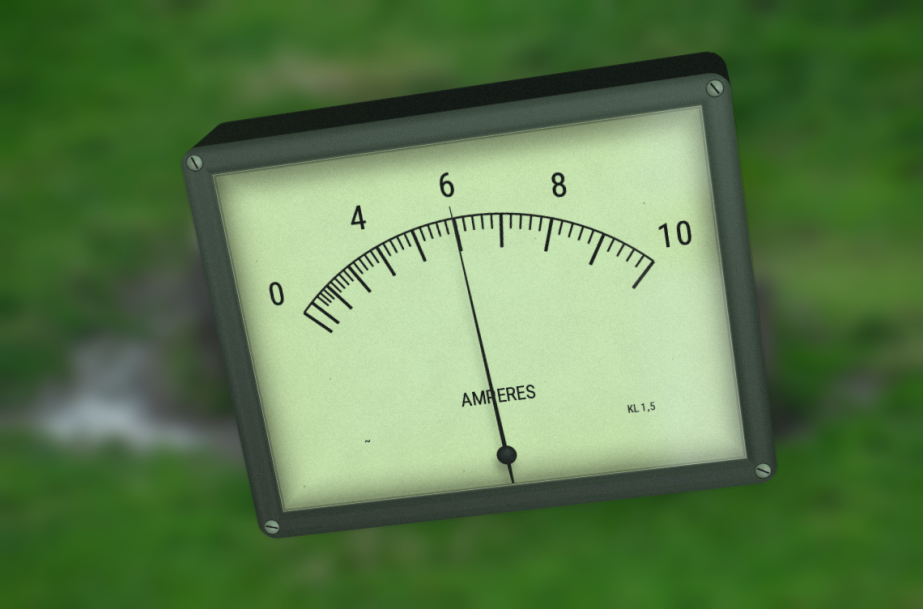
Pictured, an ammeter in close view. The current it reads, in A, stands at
6 A
